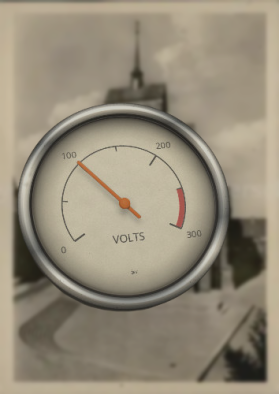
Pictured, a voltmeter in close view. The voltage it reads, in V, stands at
100 V
